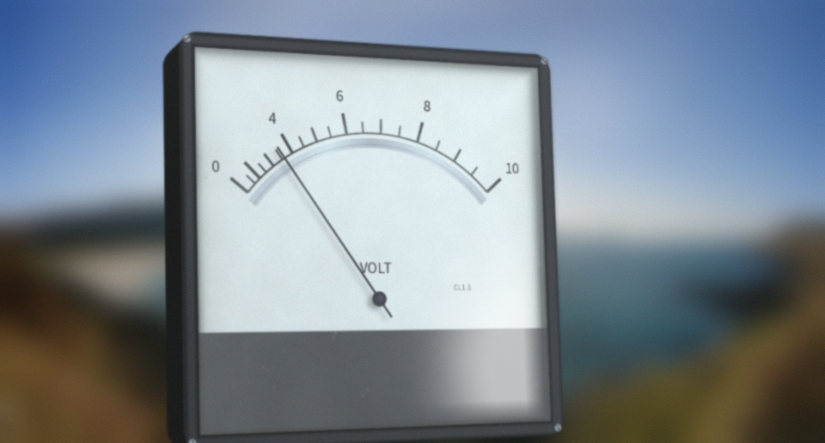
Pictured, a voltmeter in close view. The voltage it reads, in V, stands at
3.5 V
